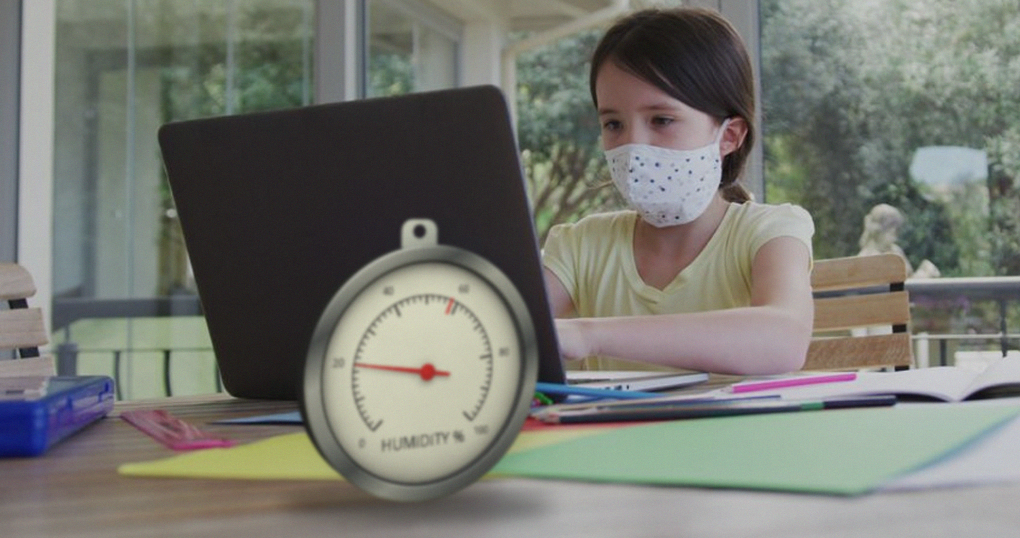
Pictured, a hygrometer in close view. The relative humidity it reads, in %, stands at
20 %
